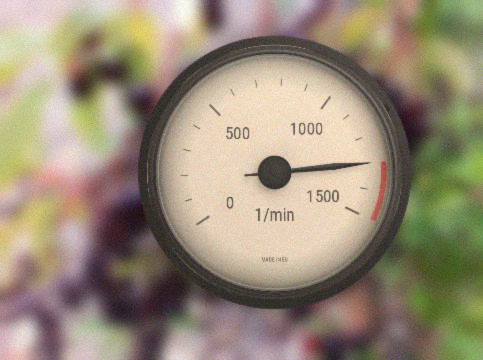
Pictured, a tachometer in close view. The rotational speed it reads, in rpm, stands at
1300 rpm
